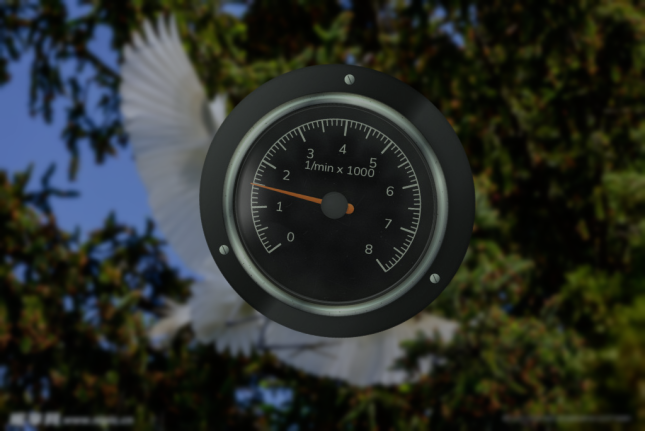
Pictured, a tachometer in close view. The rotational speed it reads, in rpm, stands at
1500 rpm
